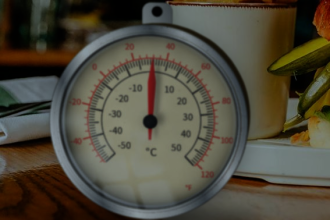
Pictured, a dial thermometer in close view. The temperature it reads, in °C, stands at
0 °C
